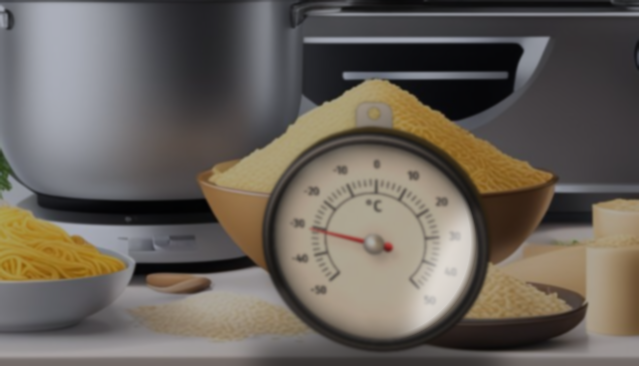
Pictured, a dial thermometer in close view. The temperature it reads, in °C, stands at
-30 °C
